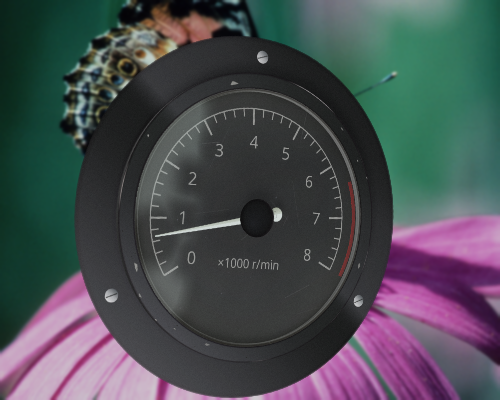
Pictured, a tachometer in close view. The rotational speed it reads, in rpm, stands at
700 rpm
